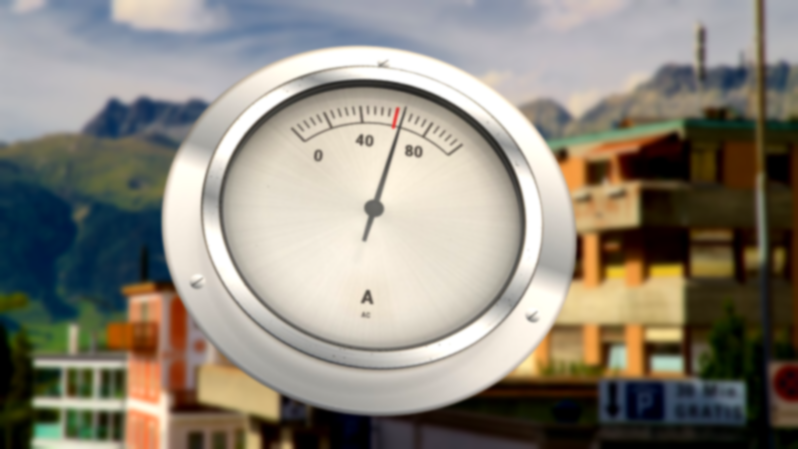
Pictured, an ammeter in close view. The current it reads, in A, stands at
64 A
